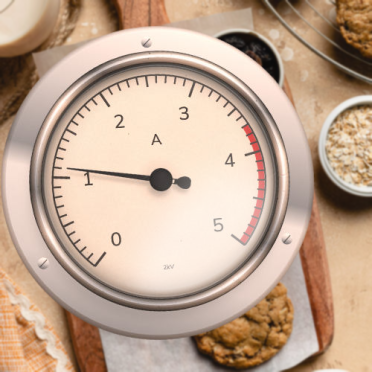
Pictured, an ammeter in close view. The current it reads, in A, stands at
1.1 A
